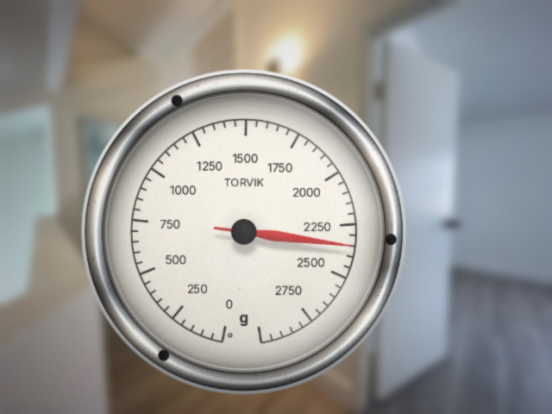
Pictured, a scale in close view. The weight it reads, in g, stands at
2350 g
